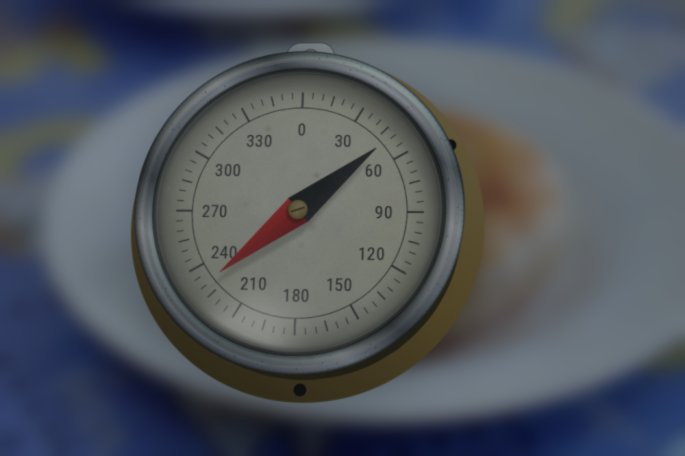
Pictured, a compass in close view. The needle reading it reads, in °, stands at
230 °
